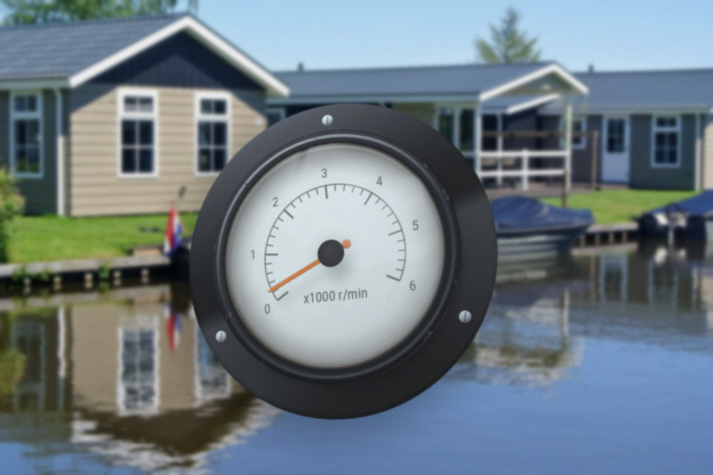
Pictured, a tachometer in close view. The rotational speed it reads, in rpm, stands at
200 rpm
